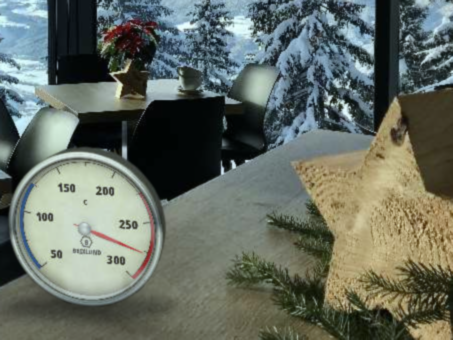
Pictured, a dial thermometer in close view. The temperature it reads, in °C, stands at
275 °C
